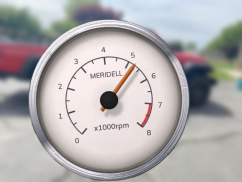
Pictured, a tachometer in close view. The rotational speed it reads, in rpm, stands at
5250 rpm
